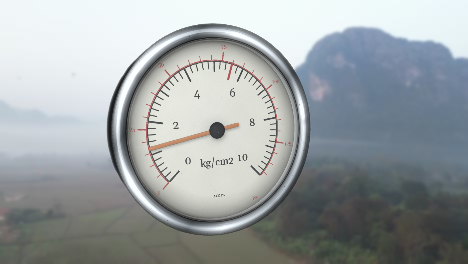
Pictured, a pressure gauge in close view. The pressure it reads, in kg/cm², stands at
1.2 kg/cm²
